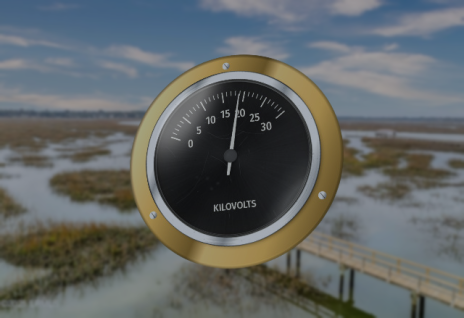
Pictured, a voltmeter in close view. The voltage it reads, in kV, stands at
19 kV
